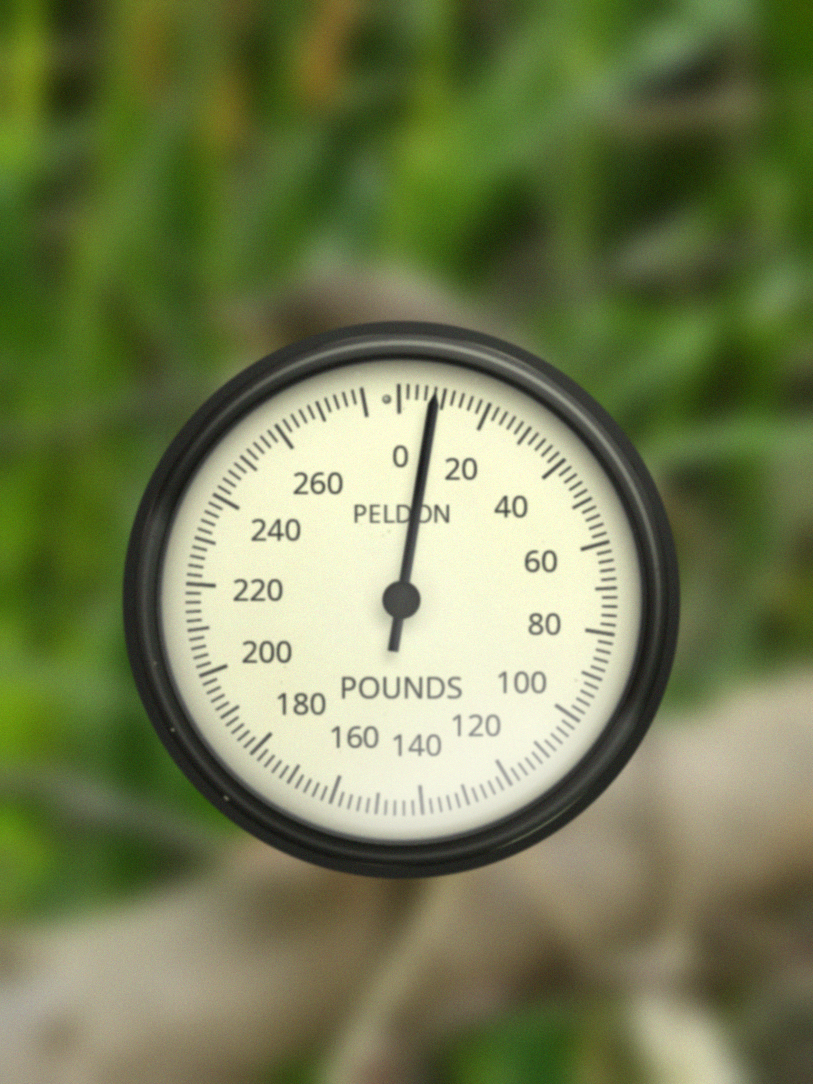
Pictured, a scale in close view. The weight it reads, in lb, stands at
8 lb
